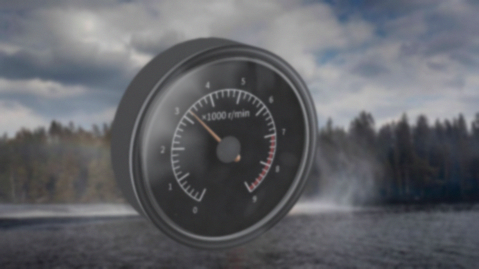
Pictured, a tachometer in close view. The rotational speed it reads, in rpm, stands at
3200 rpm
